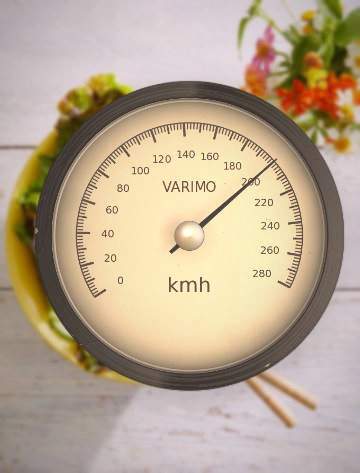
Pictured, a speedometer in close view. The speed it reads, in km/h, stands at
200 km/h
